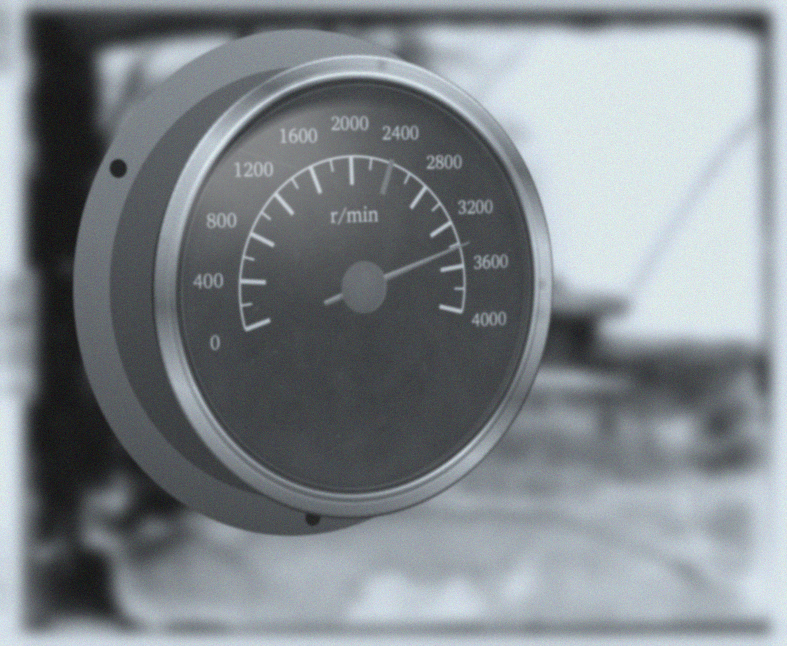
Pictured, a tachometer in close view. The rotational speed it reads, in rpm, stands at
3400 rpm
